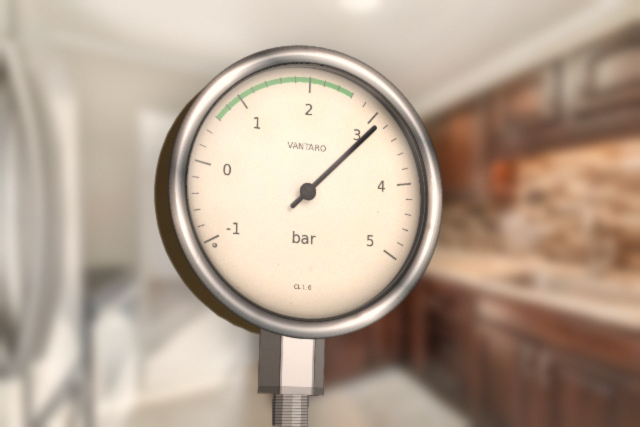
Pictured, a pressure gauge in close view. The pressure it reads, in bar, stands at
3.1 bar
